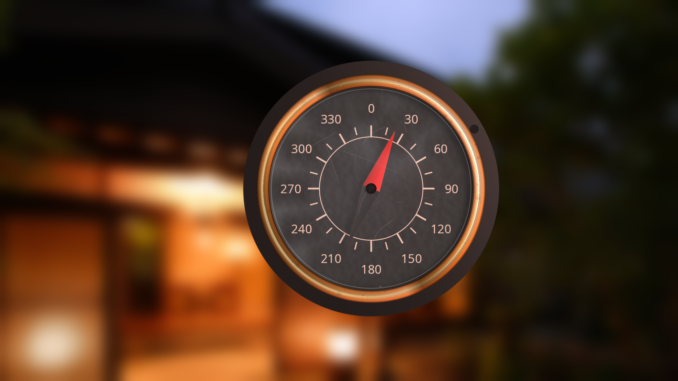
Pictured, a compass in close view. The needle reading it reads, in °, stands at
22.5 °
